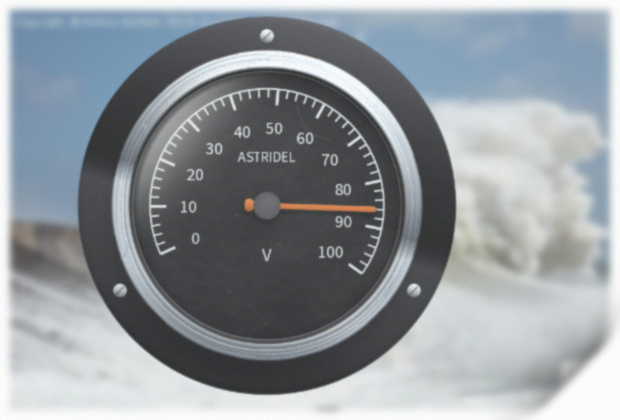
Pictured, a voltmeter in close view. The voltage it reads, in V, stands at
86 V
